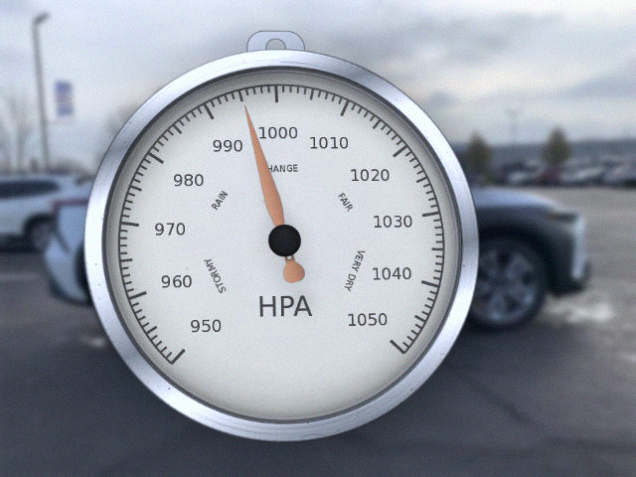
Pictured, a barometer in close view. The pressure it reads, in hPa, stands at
995 hPa
